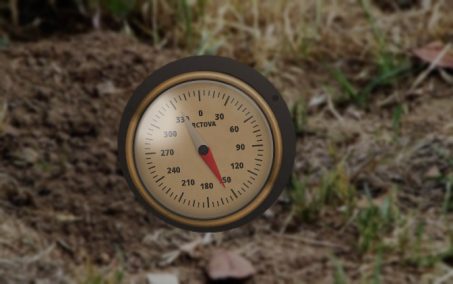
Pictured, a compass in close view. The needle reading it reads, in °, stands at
155 °
